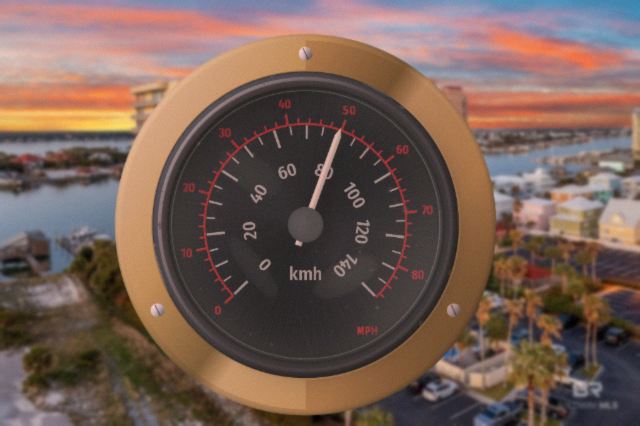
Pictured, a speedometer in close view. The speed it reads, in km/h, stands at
80 km/h
